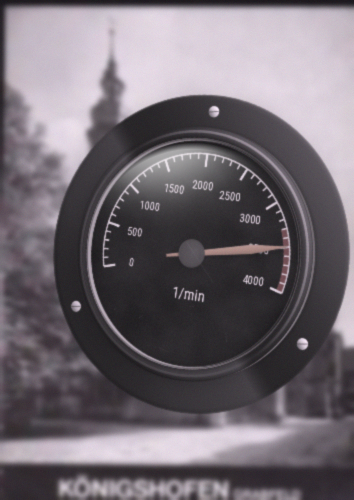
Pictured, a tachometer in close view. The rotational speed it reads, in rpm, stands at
3500 rpm
